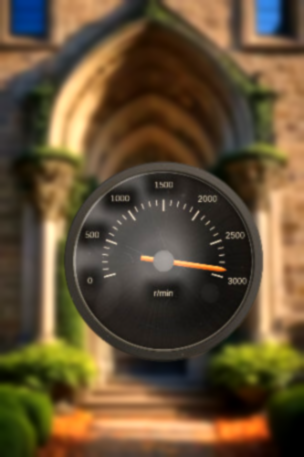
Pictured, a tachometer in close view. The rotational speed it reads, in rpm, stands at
2900 rpm
